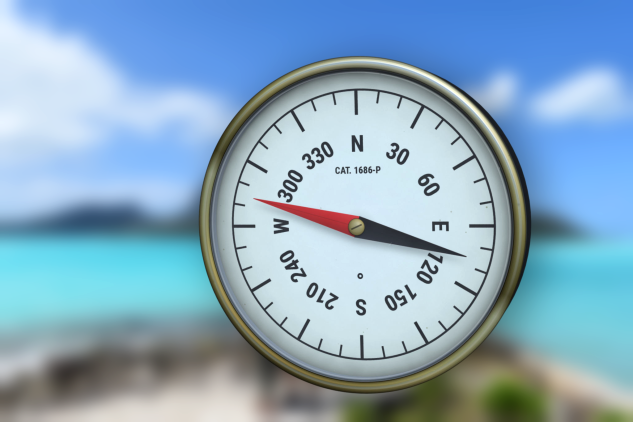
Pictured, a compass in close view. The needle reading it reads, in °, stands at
285 °
